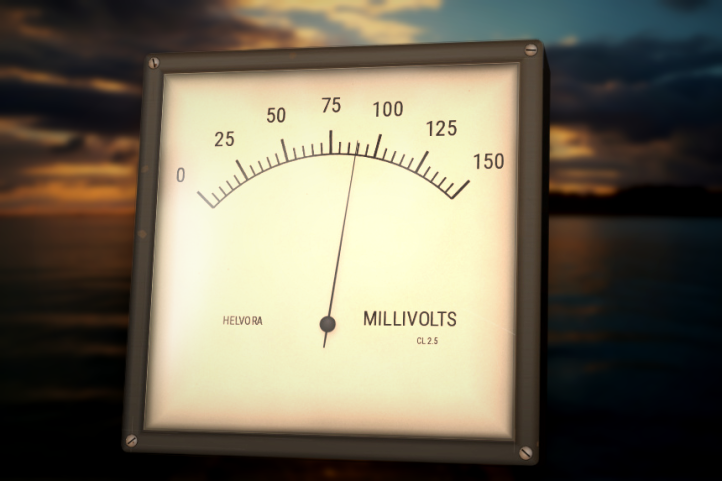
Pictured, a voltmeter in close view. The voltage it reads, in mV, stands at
90 mV
